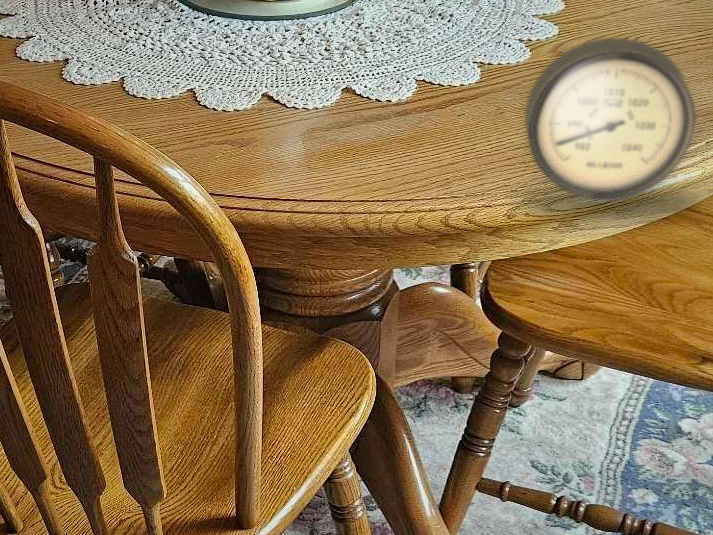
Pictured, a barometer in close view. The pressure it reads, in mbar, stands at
985 mbar
